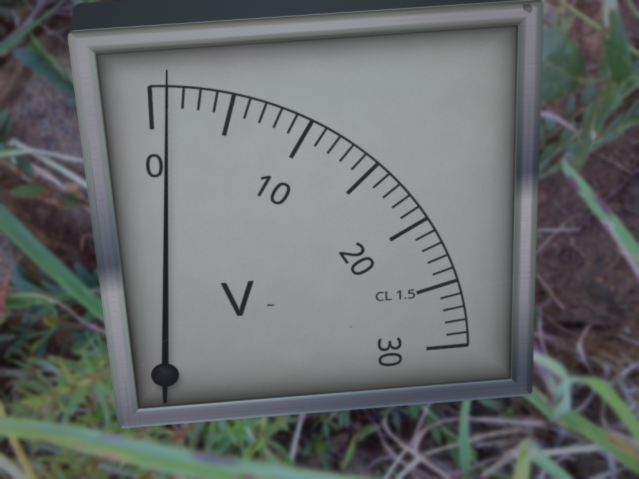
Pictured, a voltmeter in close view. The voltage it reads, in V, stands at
1 V
